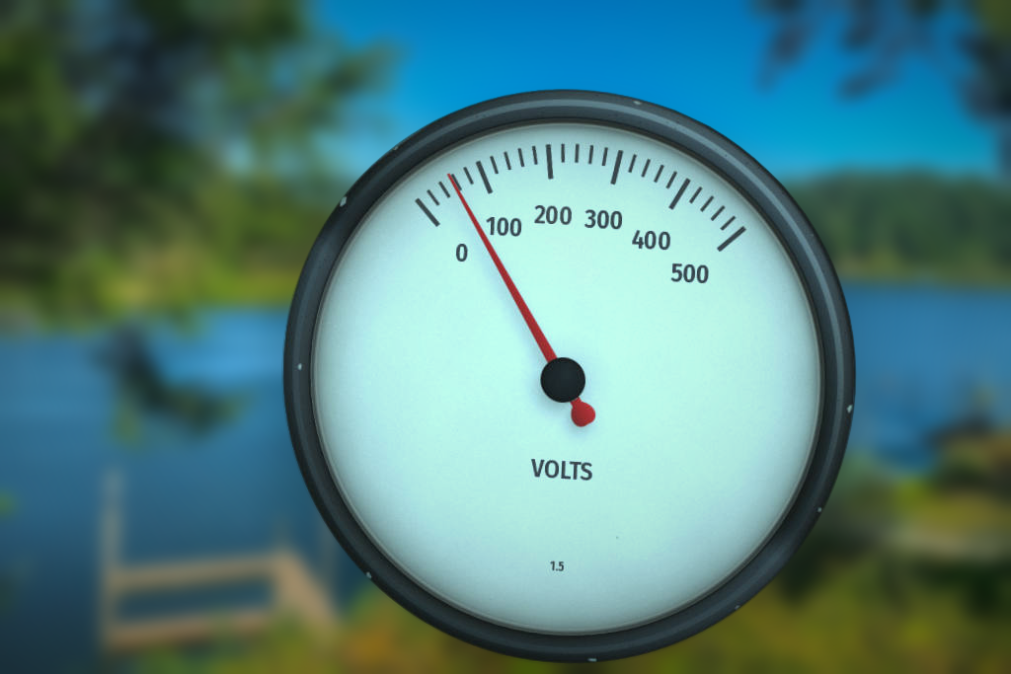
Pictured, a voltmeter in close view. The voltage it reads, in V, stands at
60 V
